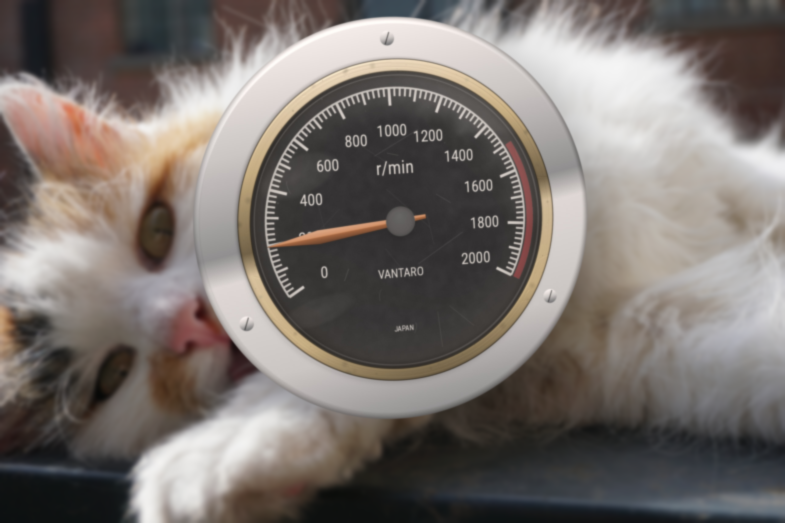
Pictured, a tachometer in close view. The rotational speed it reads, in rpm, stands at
200 rpm
